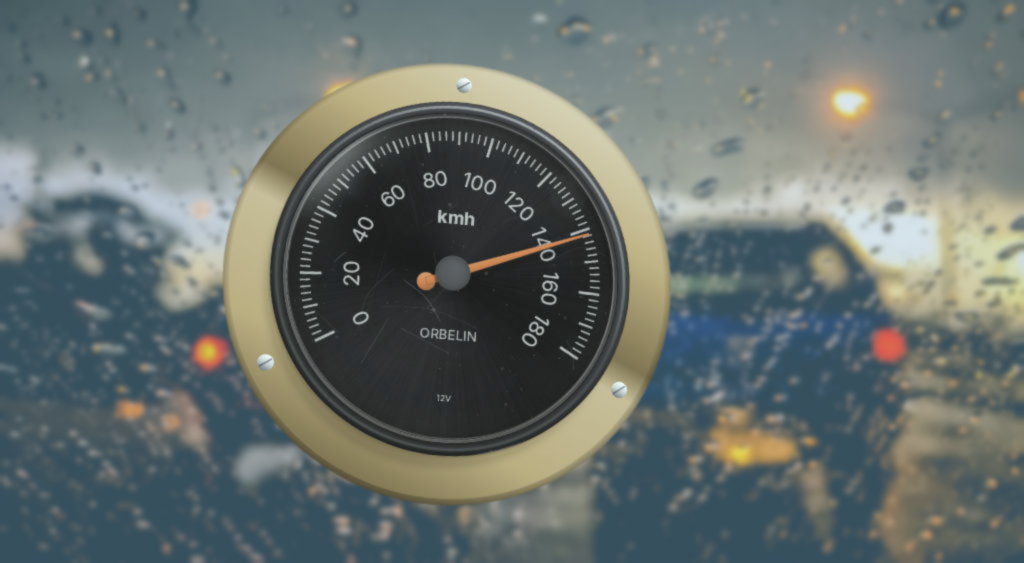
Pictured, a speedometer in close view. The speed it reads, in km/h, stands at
142 km/h
